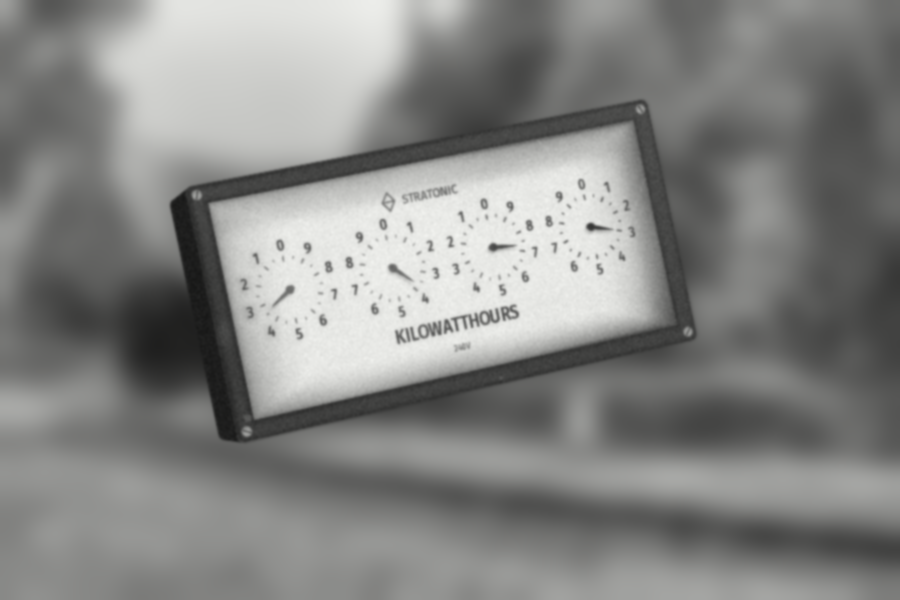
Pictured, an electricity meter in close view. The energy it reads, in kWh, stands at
3373 kWh
